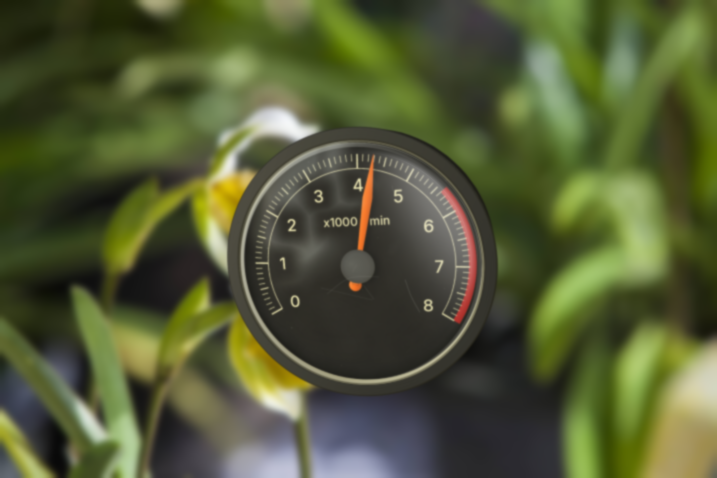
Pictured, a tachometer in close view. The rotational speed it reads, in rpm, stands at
4300 rpm
